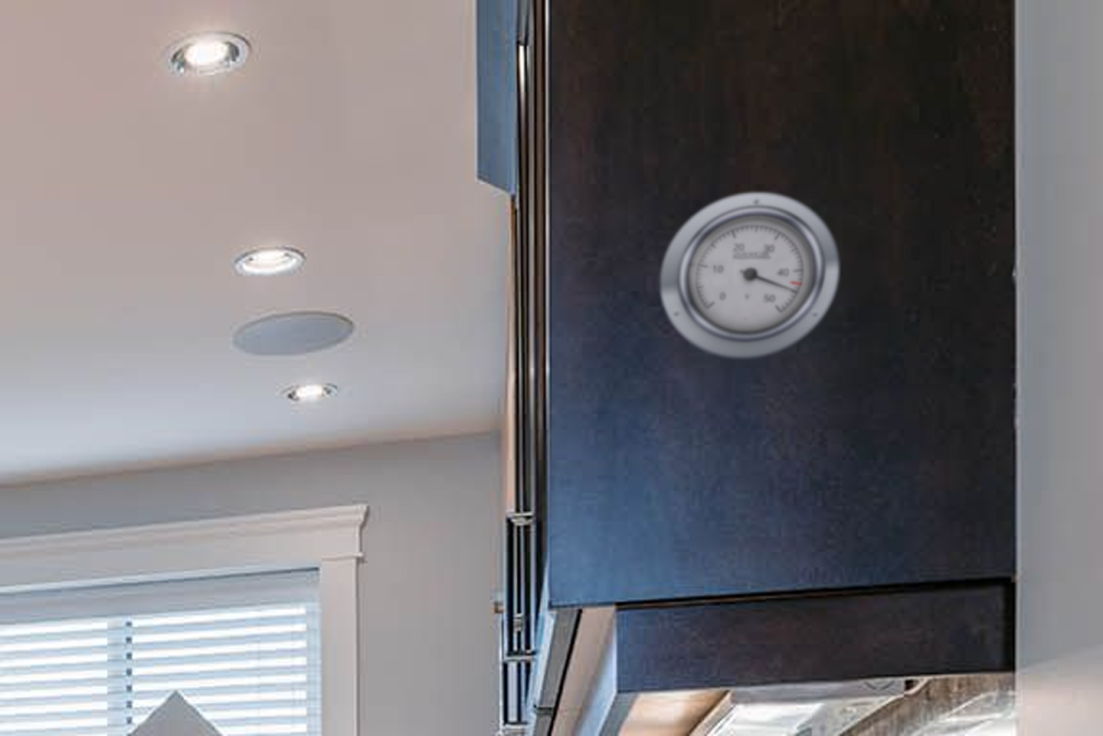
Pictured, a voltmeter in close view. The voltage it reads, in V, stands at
45 V
